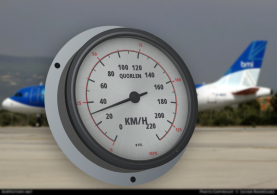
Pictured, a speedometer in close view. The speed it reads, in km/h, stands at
30 km/h
